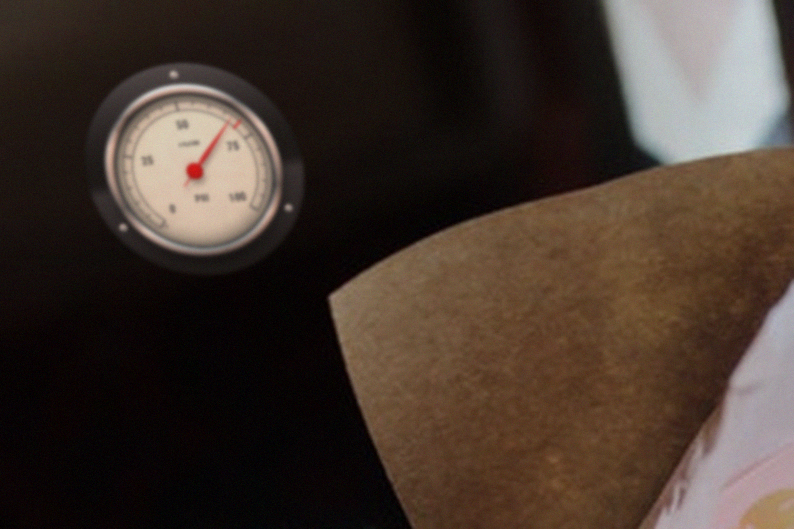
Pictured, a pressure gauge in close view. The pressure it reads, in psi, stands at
67.5 psi
